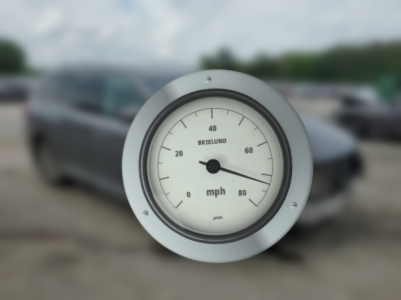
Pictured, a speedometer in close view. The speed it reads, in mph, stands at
72.5 mph
